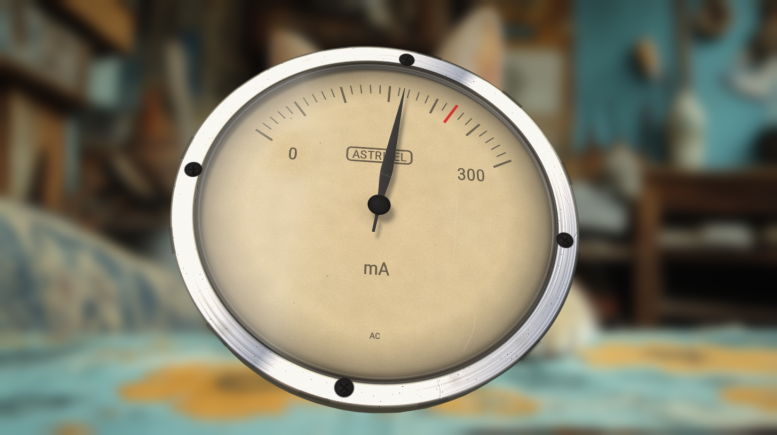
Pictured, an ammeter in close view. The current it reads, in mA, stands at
165 mA
